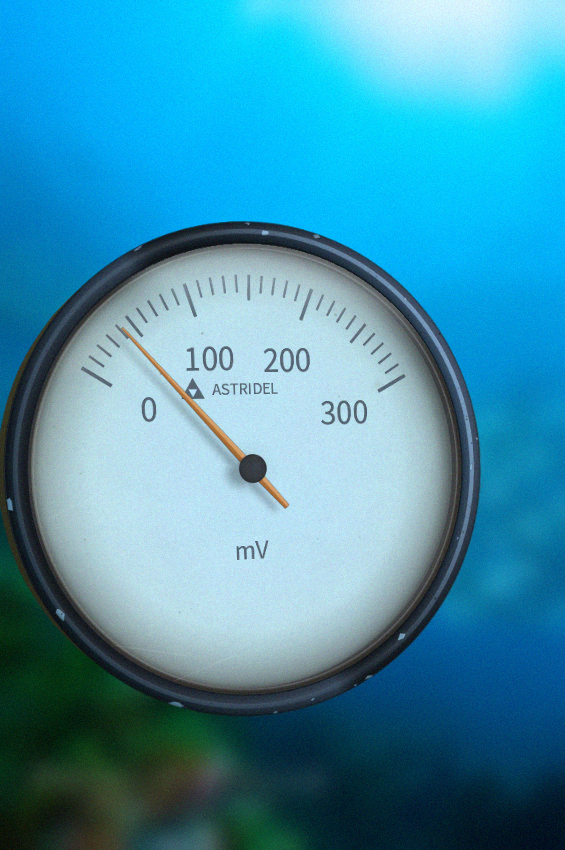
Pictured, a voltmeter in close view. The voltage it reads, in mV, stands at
40 mV
